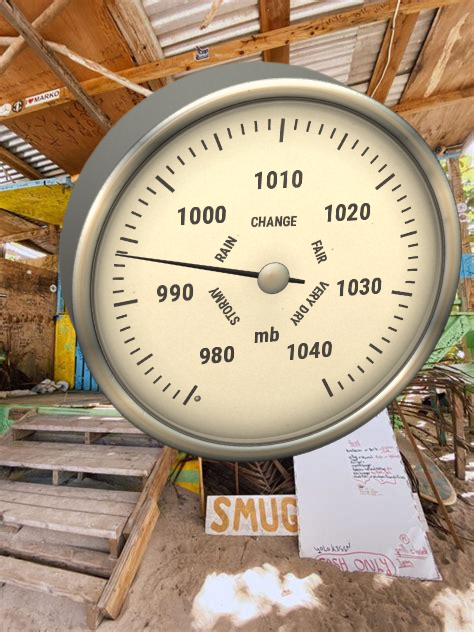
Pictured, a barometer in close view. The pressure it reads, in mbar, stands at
994 mbar
